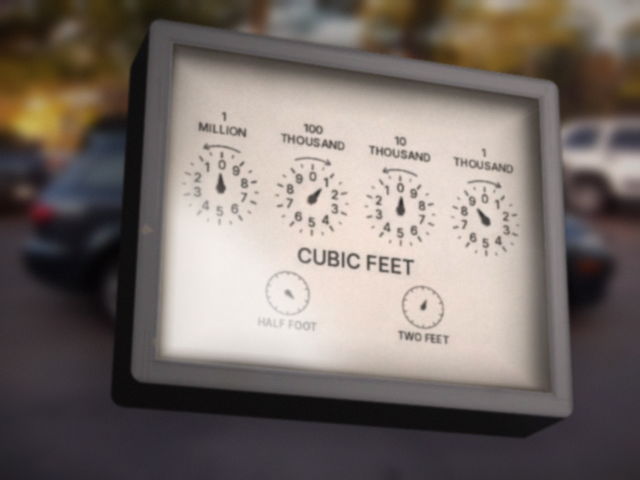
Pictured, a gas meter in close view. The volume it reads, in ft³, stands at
9900 ft³
